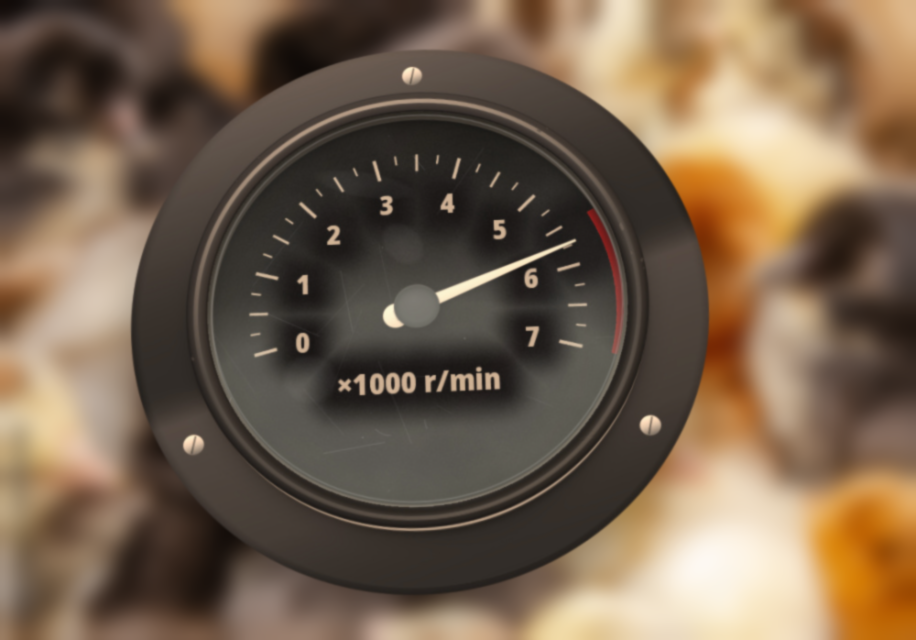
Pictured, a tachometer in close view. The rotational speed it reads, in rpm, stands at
5750 rpm
